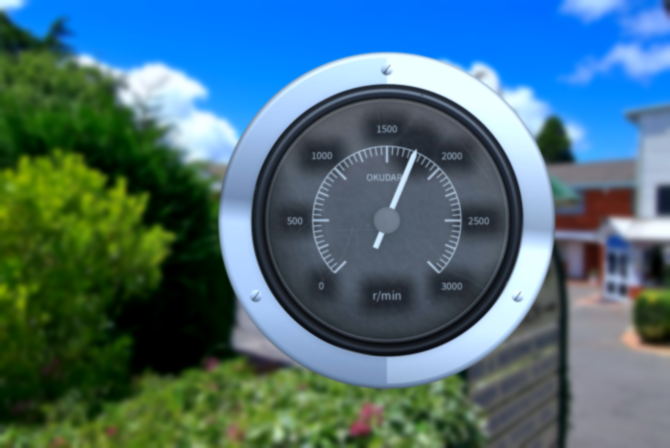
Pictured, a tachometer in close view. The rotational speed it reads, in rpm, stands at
1750 rpm
